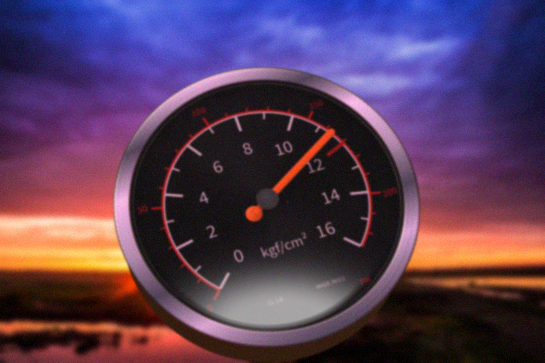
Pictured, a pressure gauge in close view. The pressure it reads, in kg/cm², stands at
11.5 kg/cm²
